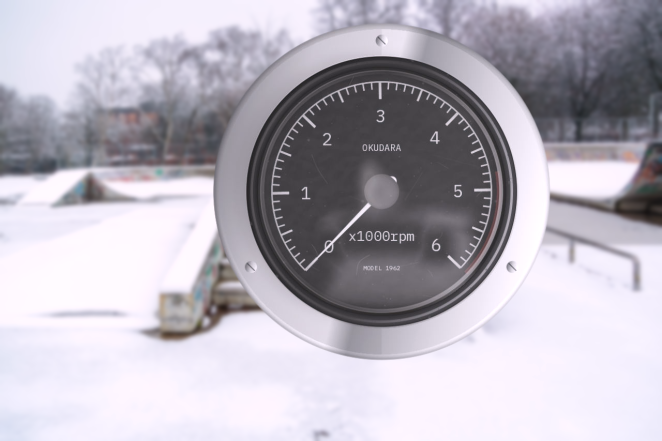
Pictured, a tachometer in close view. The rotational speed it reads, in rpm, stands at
0 rpm
